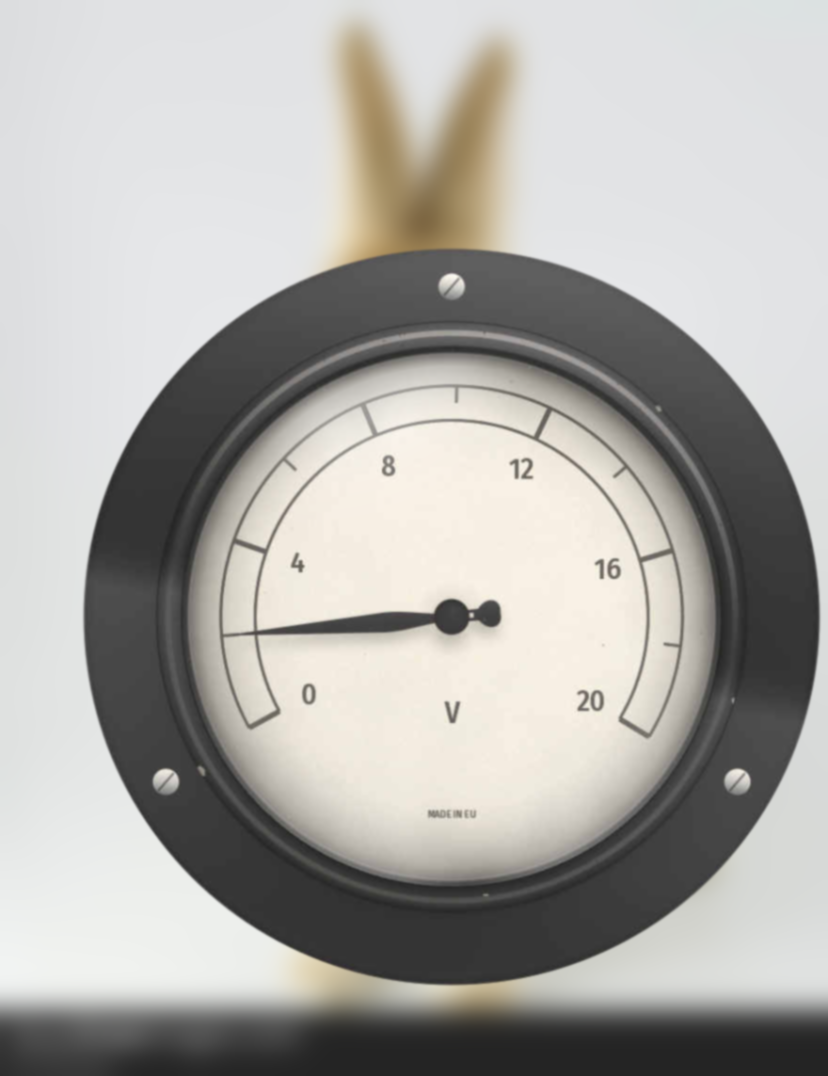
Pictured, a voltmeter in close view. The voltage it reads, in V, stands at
2 V
